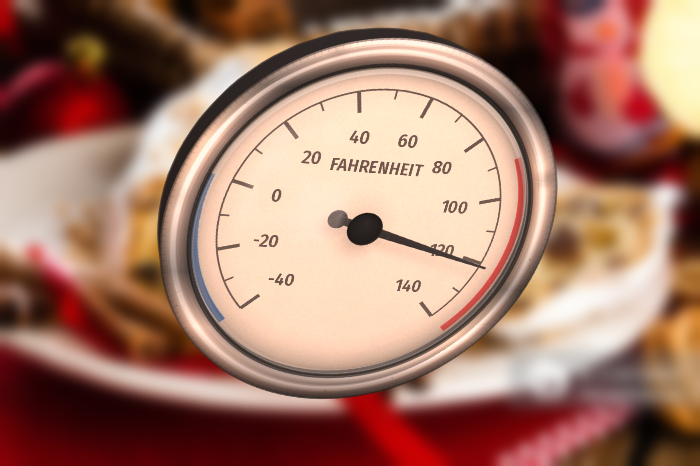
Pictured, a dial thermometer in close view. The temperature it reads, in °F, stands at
120 °F
